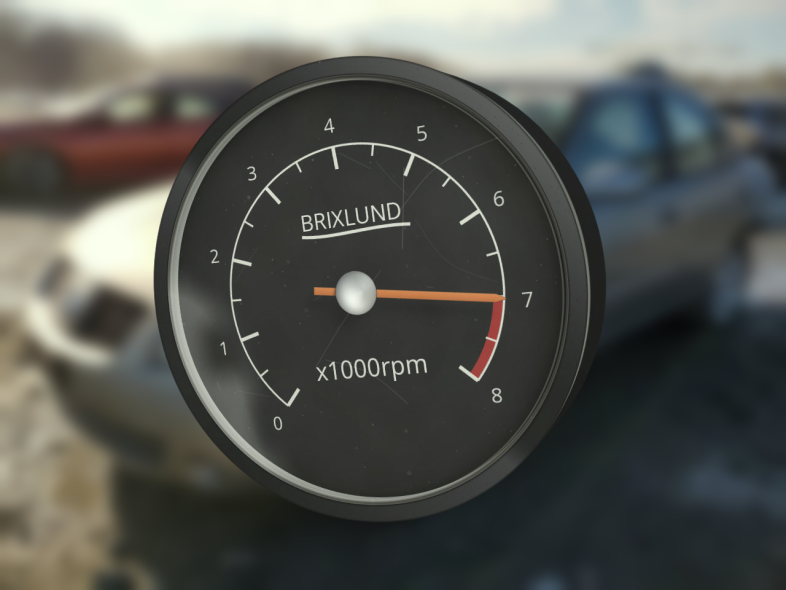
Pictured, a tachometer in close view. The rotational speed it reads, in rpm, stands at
7000 rpm
